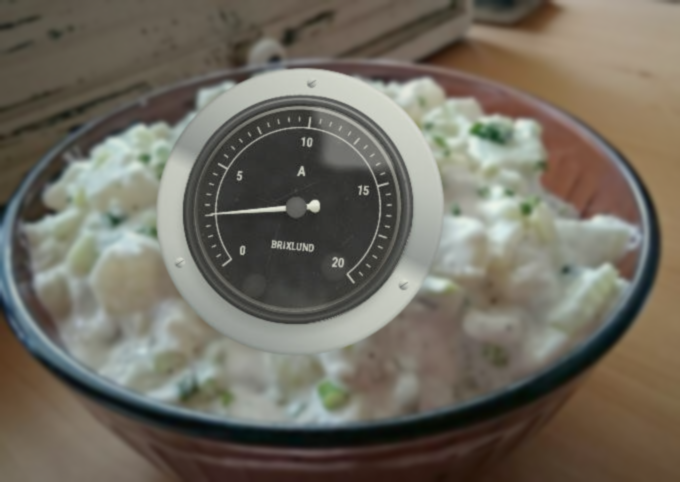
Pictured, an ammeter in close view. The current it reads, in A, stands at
2.5 A
